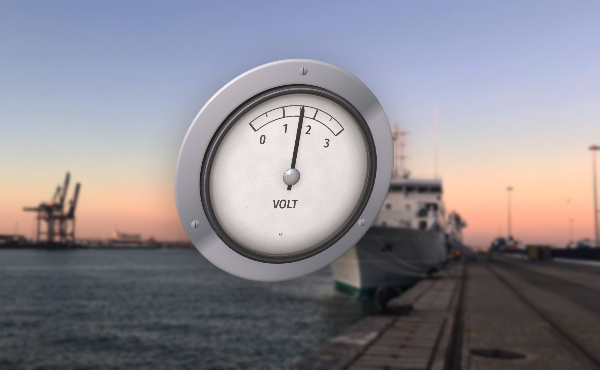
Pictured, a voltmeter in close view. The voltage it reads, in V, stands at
1.5 V
